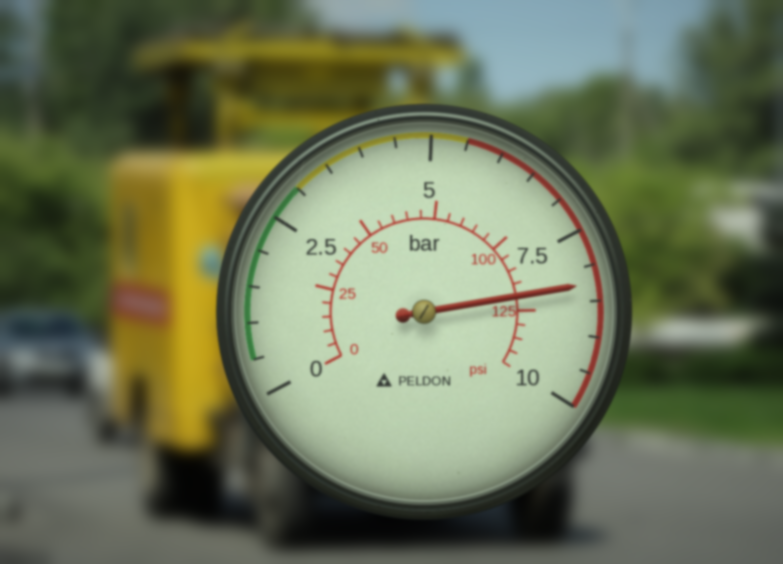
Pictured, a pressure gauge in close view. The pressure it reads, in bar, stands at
8.25 bar
